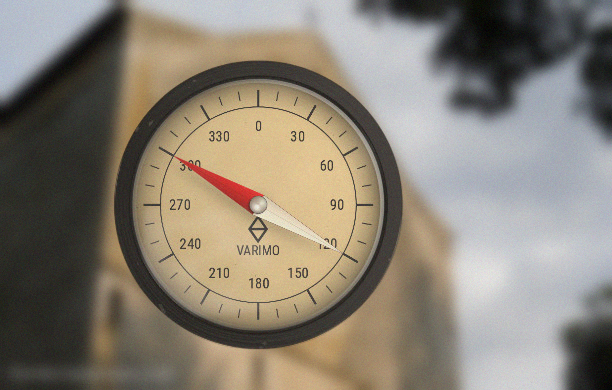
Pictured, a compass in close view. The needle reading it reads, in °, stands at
300 °
